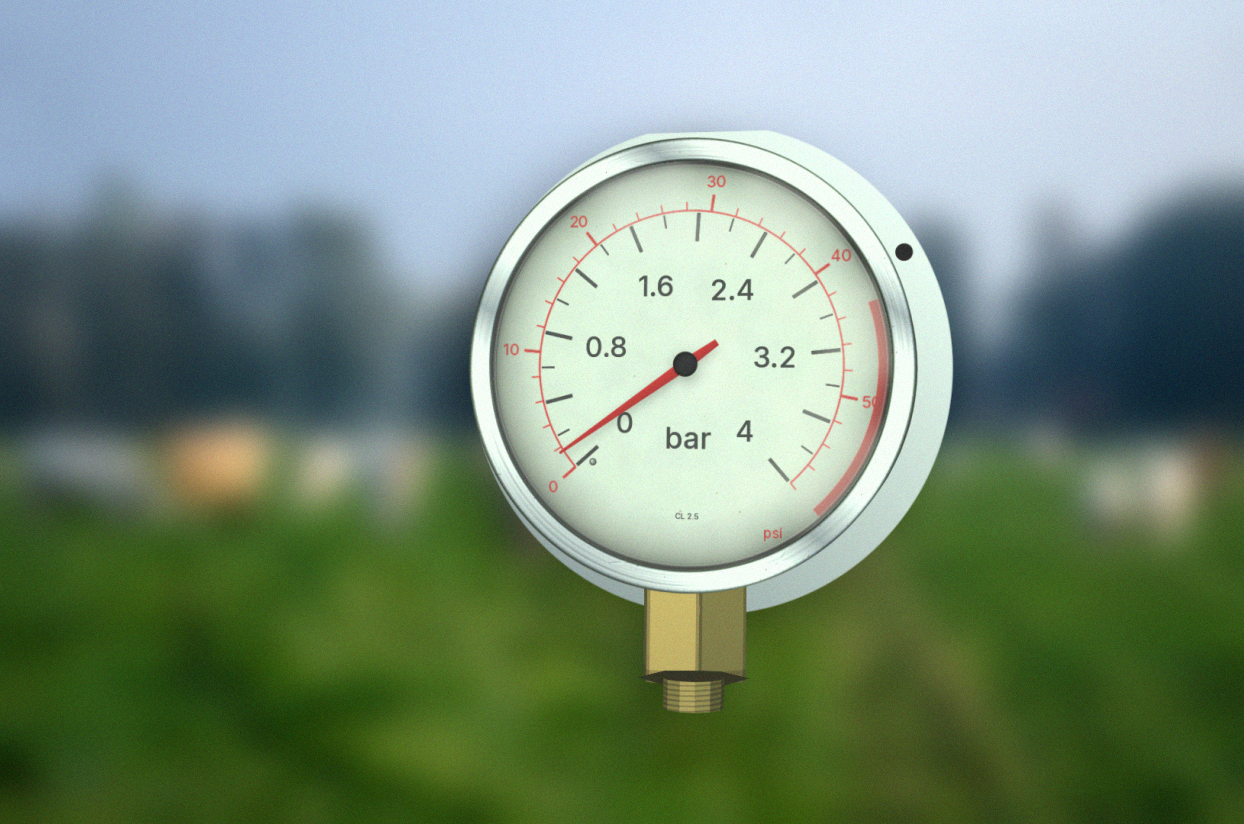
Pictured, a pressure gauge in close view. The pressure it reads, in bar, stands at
0.1 bar
